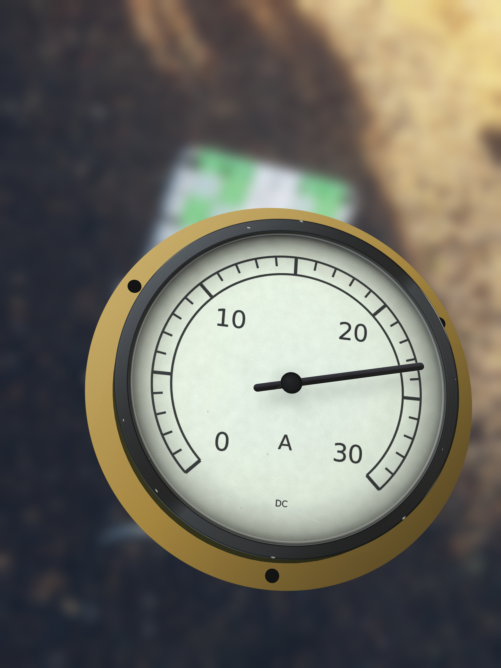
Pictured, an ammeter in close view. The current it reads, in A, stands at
23.5 A
